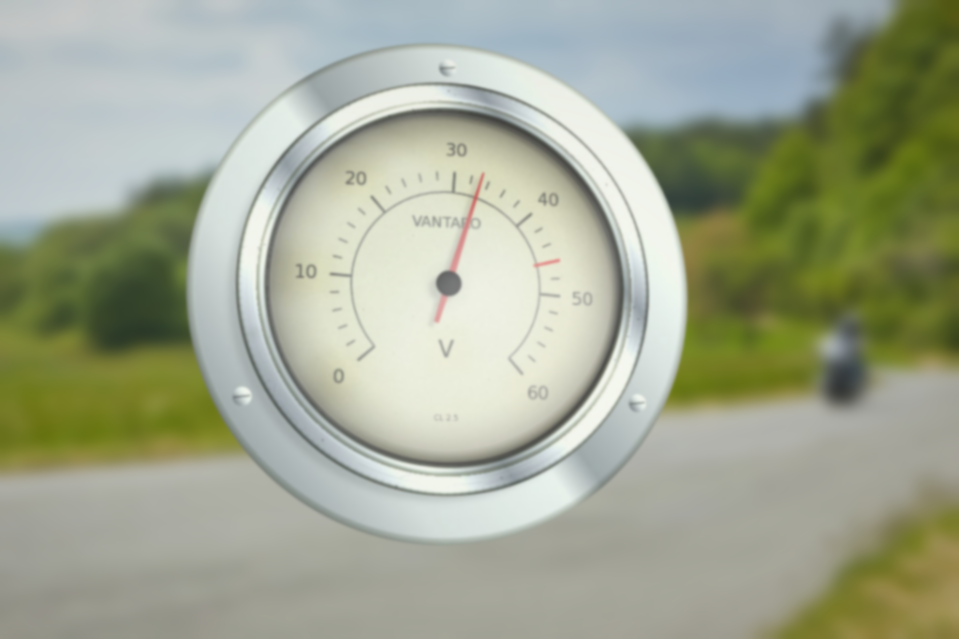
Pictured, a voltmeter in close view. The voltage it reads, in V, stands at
33 V
